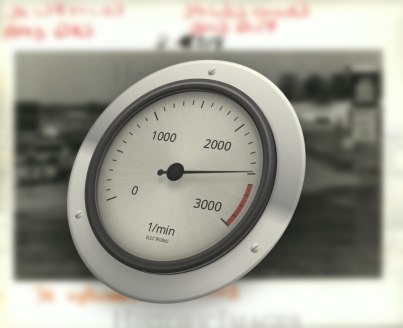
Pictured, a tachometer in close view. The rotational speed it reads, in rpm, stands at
2500 rpm
